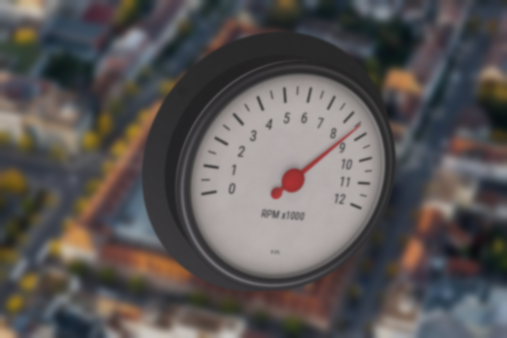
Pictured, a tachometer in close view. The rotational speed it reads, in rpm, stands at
8500 rpm
